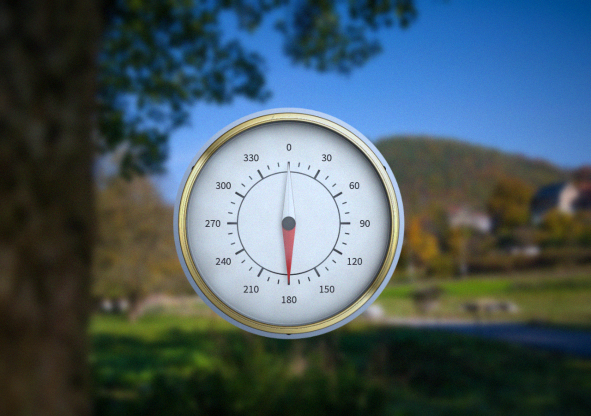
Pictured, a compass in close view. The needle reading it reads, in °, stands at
180 °
